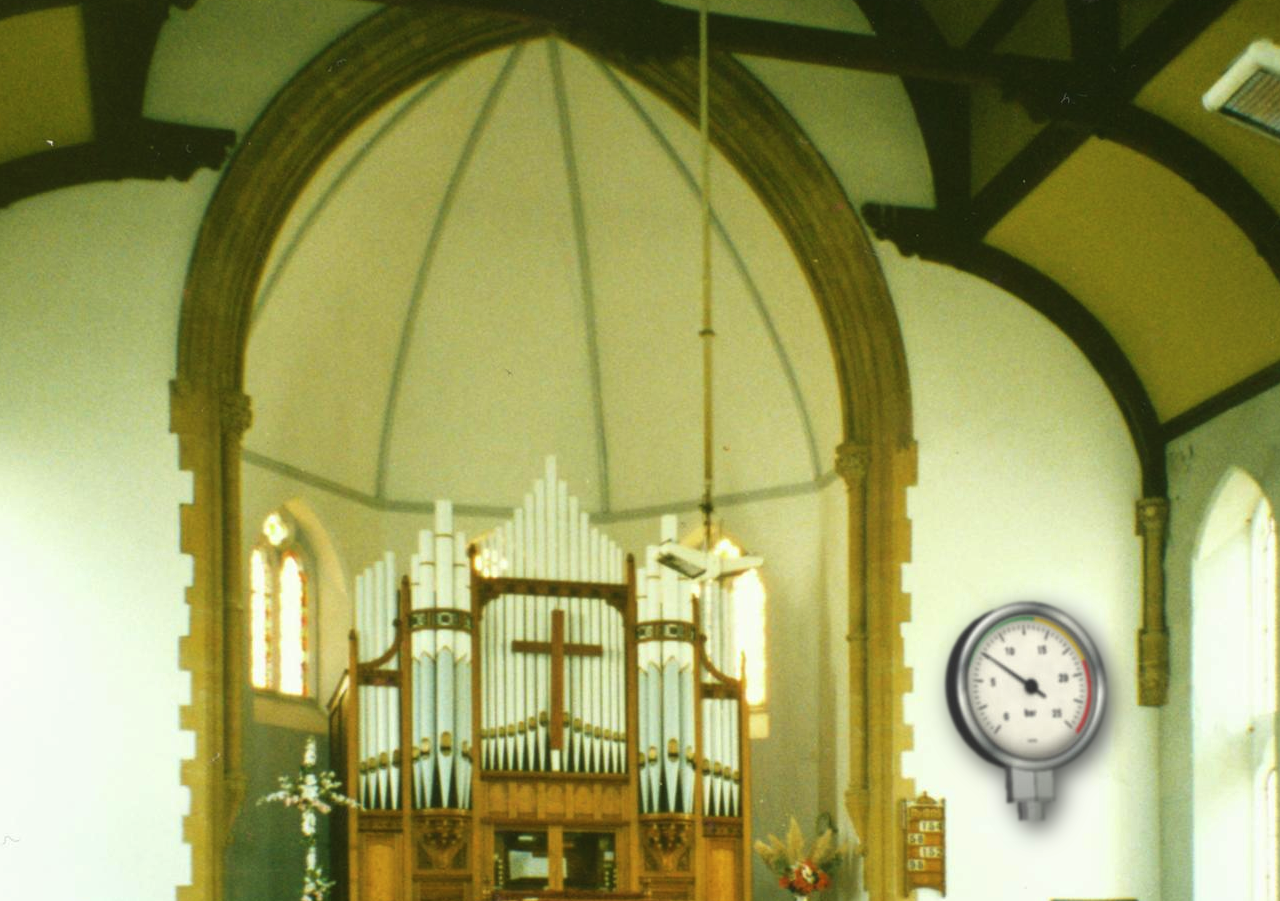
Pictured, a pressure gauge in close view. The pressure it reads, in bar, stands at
7.5 bar
